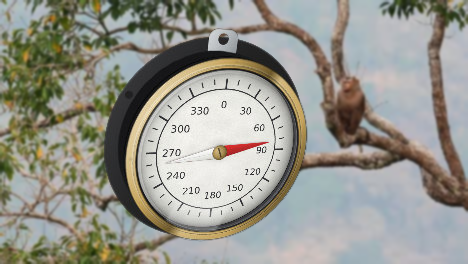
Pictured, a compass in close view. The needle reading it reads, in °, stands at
80 °
